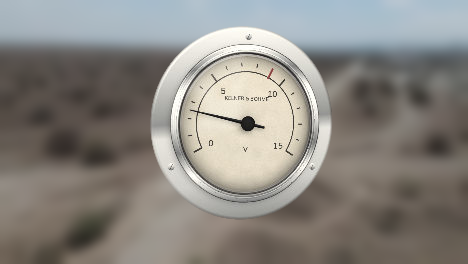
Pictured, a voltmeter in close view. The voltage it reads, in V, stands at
2.5 V
